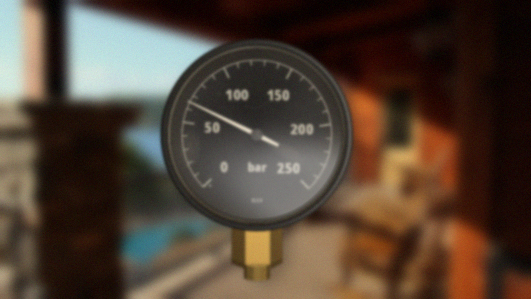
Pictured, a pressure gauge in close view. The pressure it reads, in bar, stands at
65 bar
